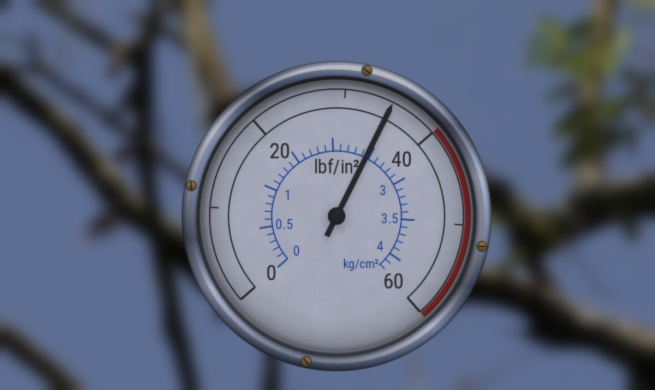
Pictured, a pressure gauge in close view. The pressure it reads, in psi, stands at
35 psi
